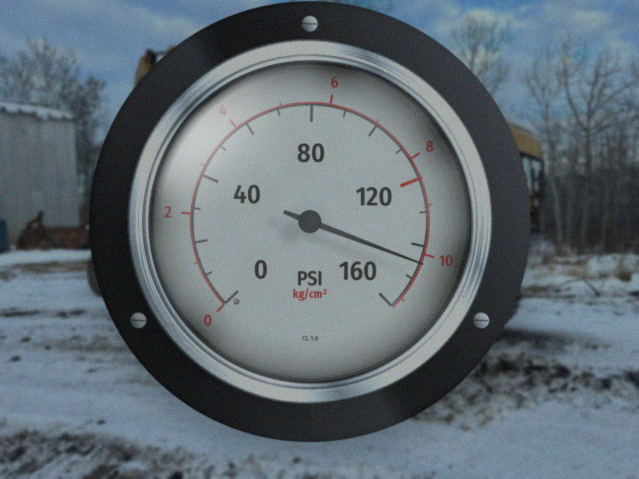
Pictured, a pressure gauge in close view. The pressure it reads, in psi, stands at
145 psi
